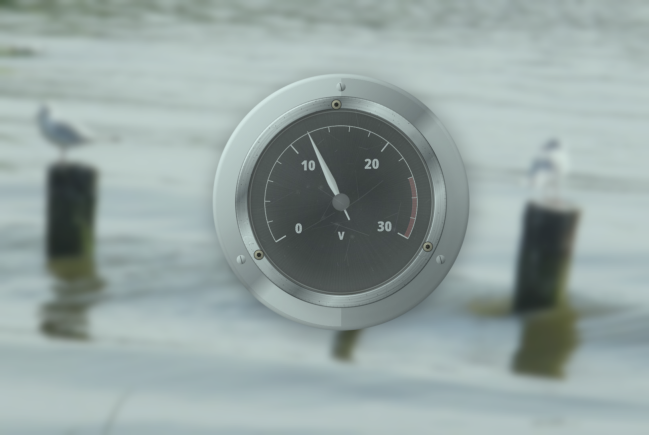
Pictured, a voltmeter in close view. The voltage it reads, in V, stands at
12 V
